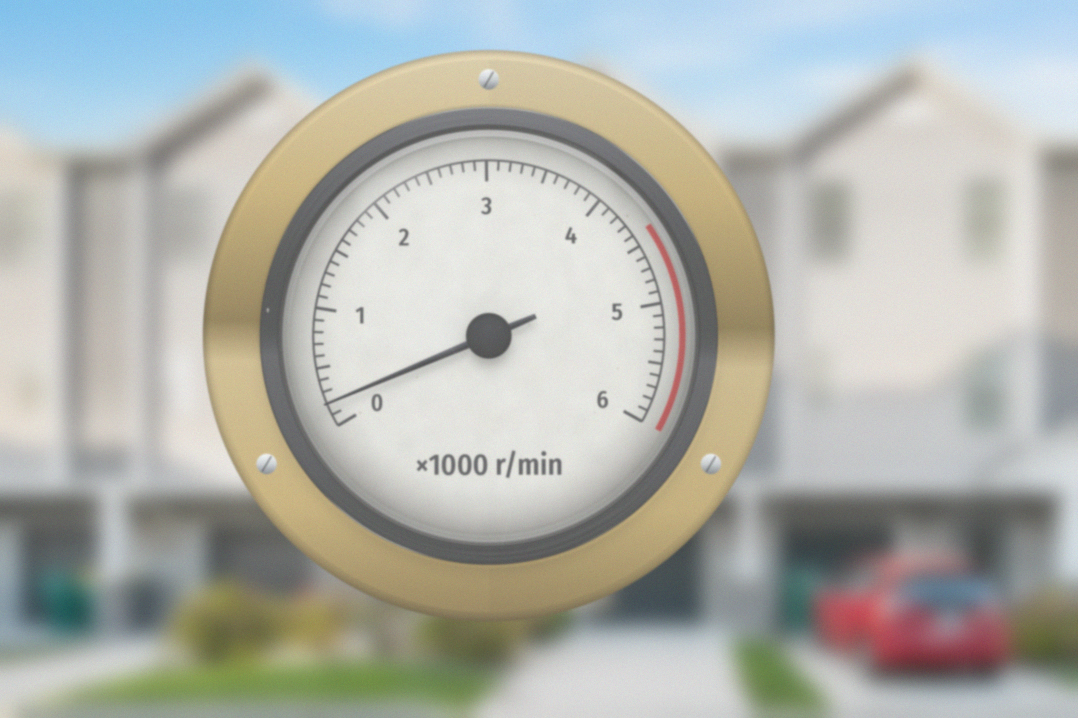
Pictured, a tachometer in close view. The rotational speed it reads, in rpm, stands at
200 rpm
